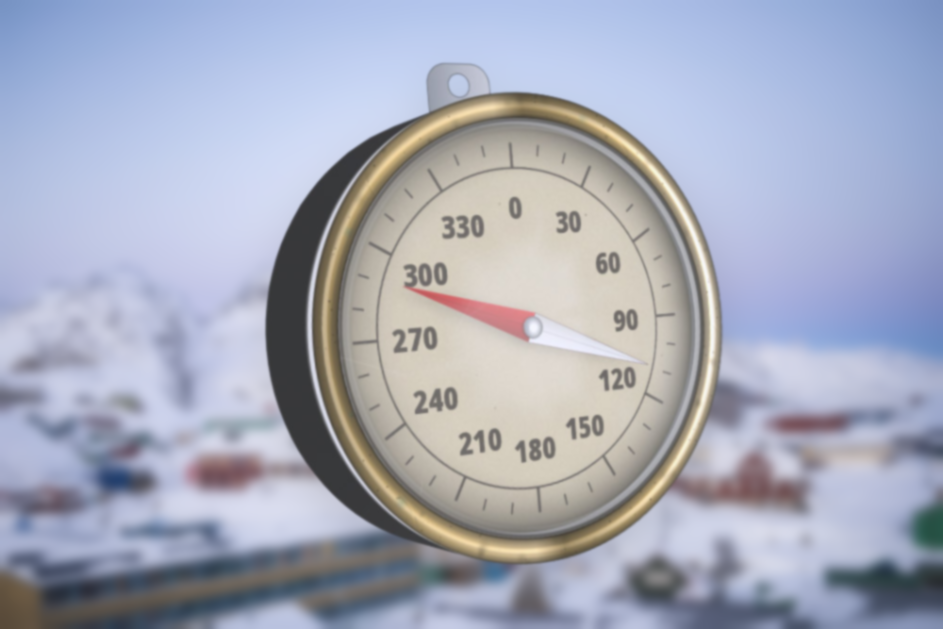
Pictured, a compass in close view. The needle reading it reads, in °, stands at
290 °
